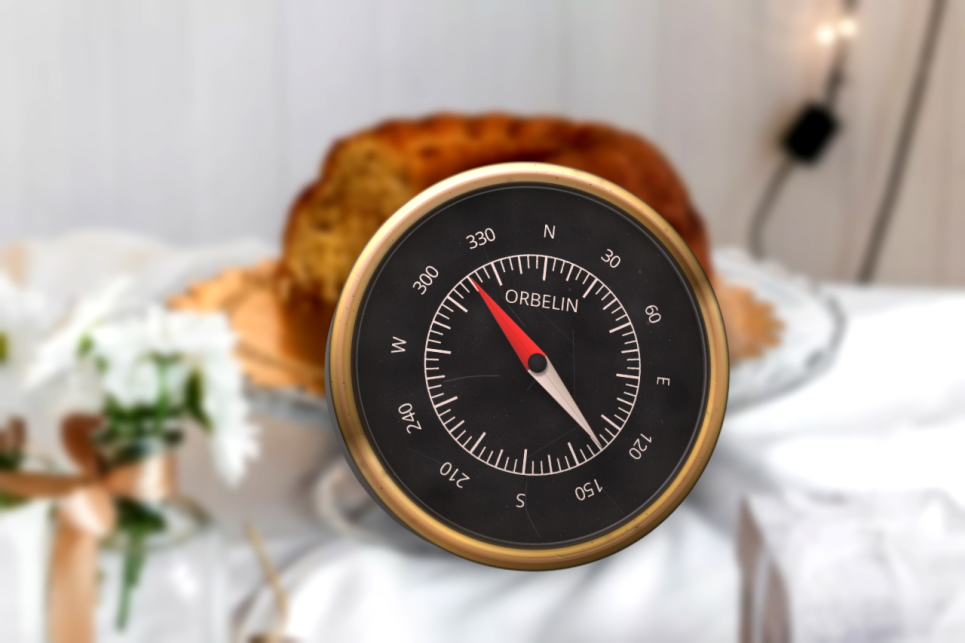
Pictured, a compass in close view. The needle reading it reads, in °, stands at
315 °
